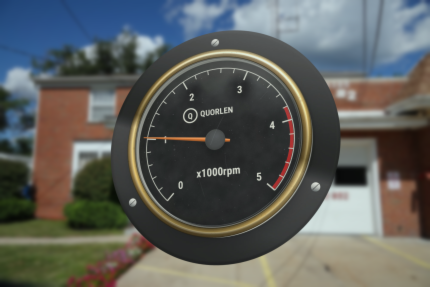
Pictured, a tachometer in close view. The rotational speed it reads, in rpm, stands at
1000 rpm
